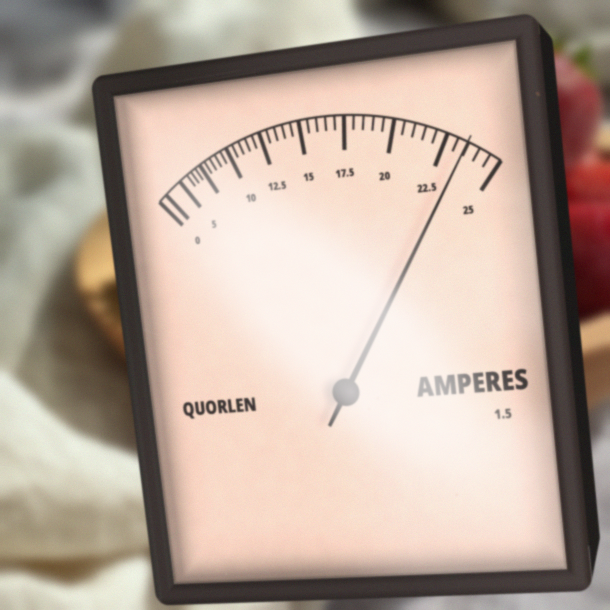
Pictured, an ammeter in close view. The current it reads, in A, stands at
23.5 A
